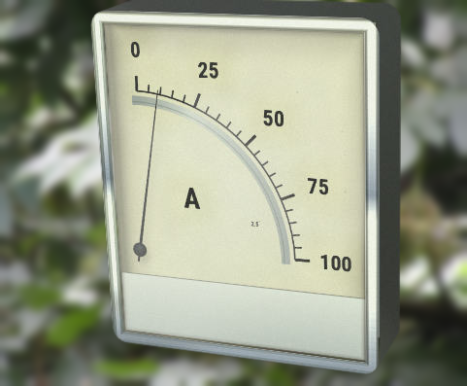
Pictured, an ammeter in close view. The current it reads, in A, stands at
10 A
